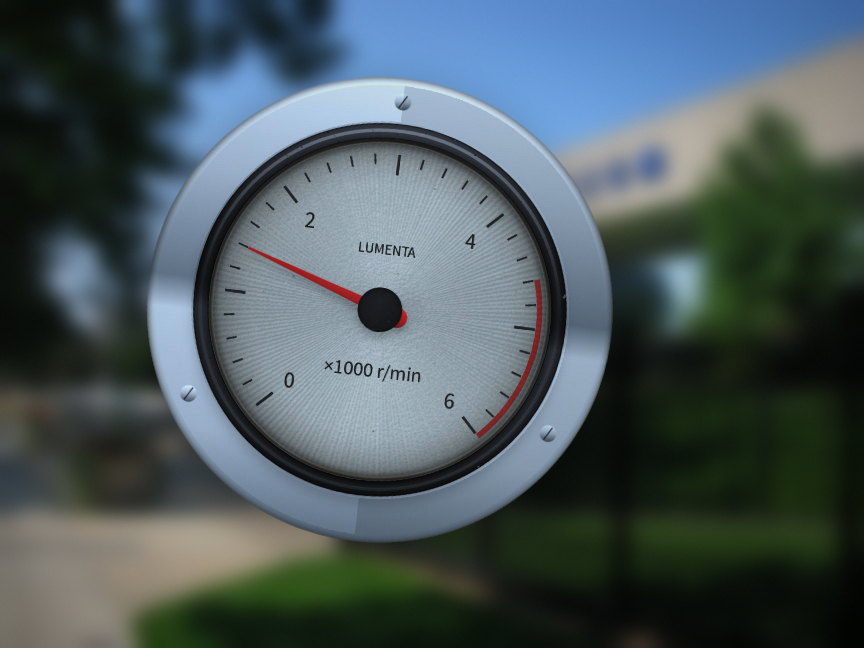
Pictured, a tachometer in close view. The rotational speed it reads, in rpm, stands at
1400 rpm
